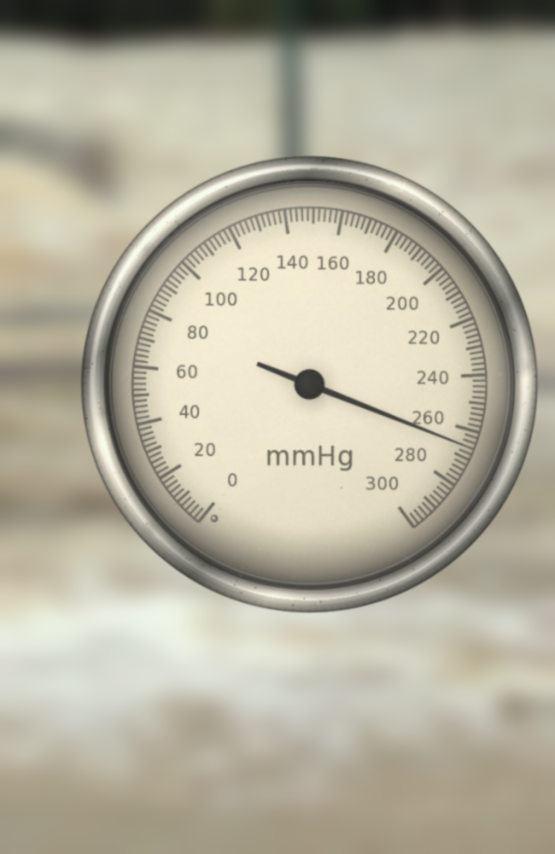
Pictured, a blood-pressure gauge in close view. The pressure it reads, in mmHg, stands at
266 mmHg
